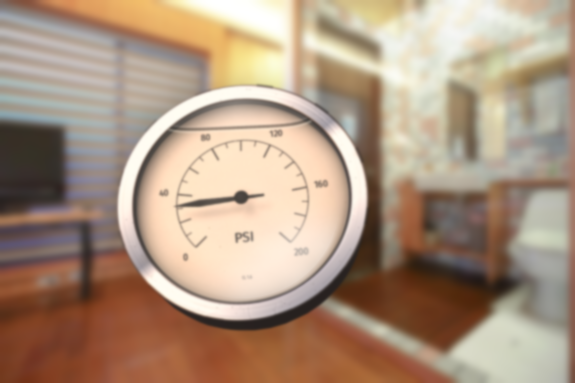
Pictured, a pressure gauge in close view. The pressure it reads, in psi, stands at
30 psi
